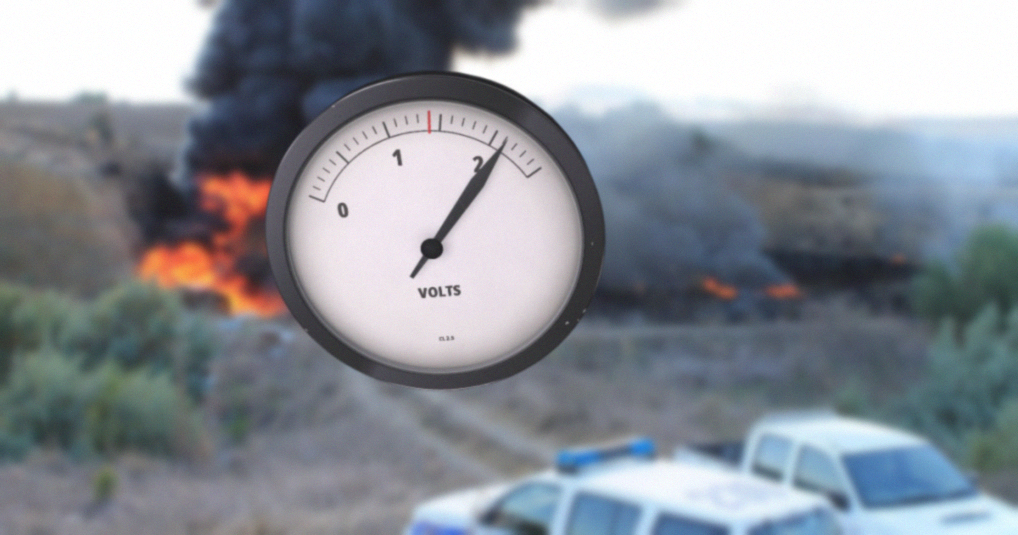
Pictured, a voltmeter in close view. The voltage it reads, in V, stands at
2.1 V
